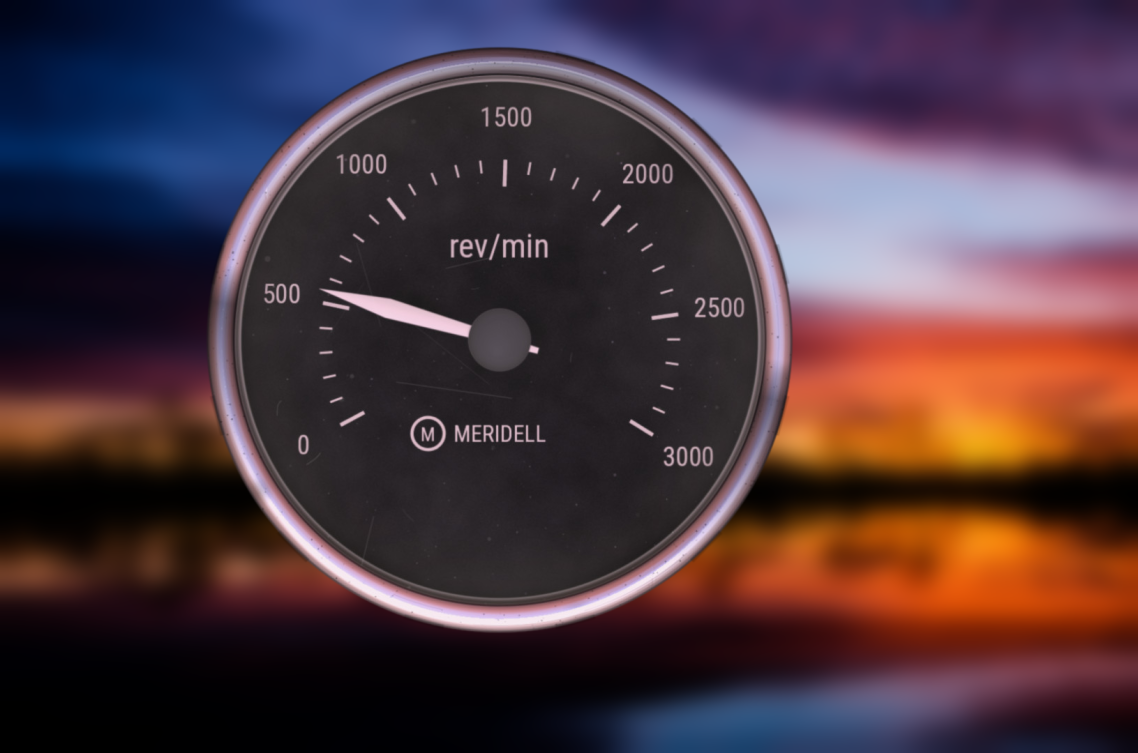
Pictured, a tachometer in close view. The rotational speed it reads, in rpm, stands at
550 rpm
